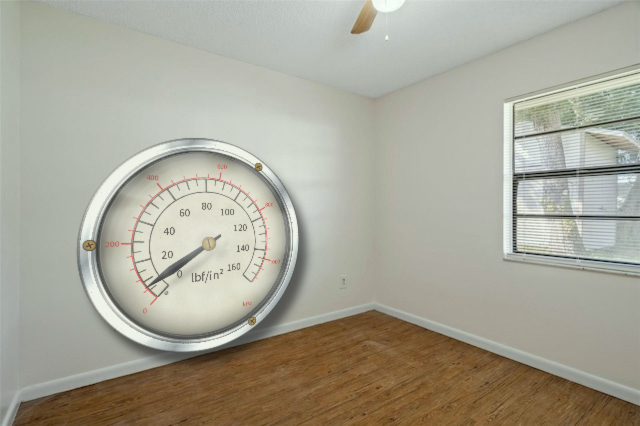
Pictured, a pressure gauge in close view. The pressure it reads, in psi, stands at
7.5 psi
